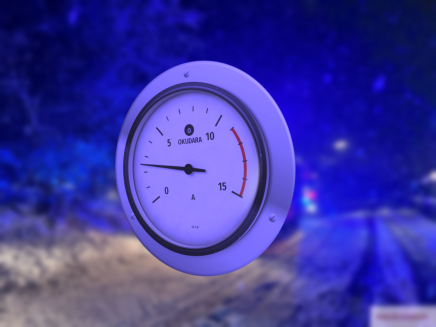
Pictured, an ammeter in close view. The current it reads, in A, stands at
2.5 A
